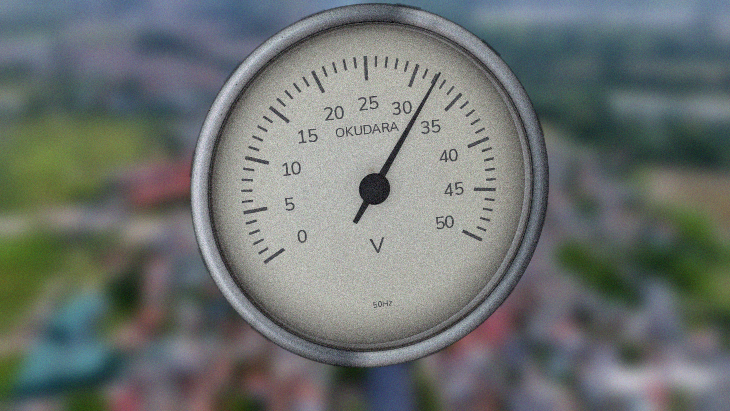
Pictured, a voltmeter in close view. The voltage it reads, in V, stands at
32 V
